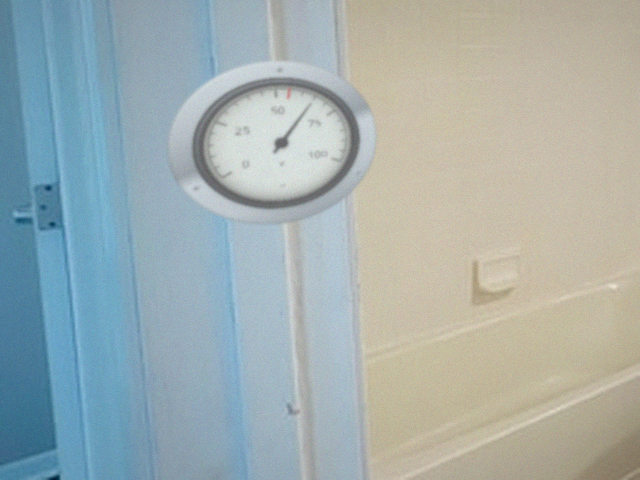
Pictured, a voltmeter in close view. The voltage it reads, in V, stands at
65 V
